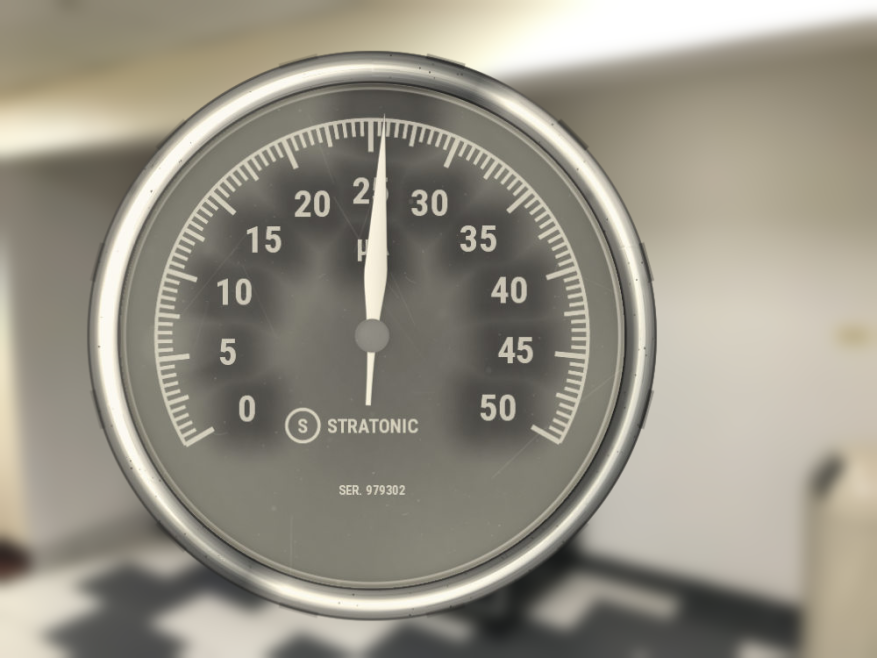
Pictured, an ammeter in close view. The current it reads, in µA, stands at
25.75 µA
